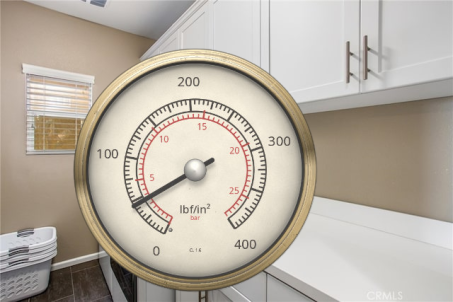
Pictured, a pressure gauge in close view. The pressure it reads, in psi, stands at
45 psi
